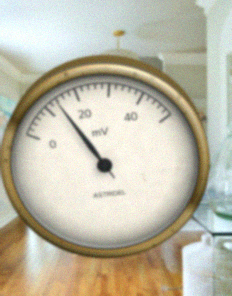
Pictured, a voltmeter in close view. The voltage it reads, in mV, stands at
14 mV
